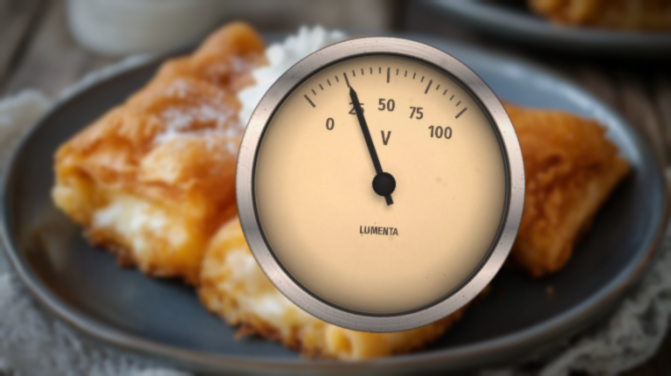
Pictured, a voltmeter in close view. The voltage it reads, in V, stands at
25 V
